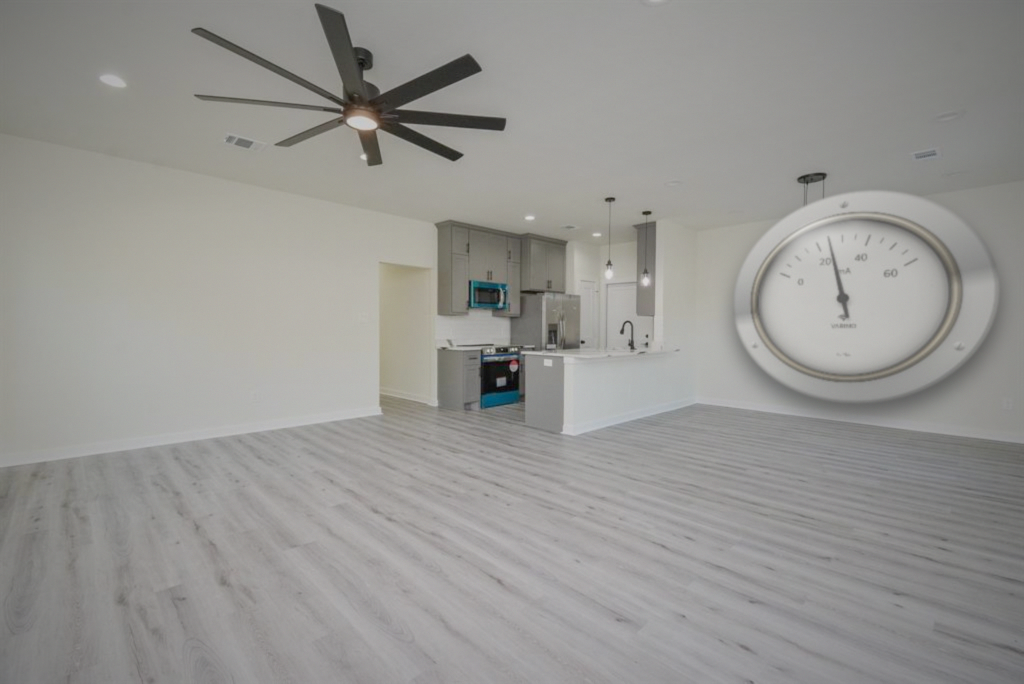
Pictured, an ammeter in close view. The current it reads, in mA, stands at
25 mA
